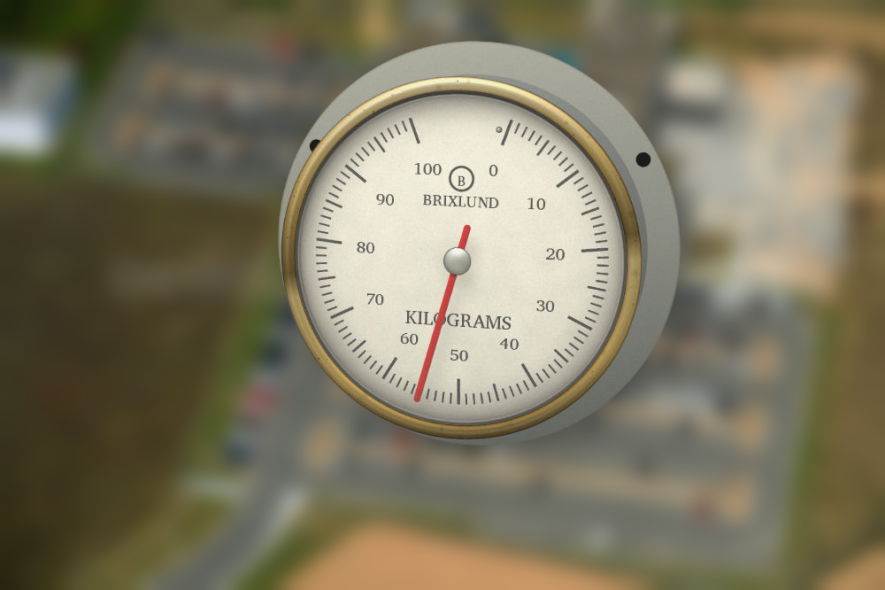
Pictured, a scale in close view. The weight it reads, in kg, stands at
55 kg
